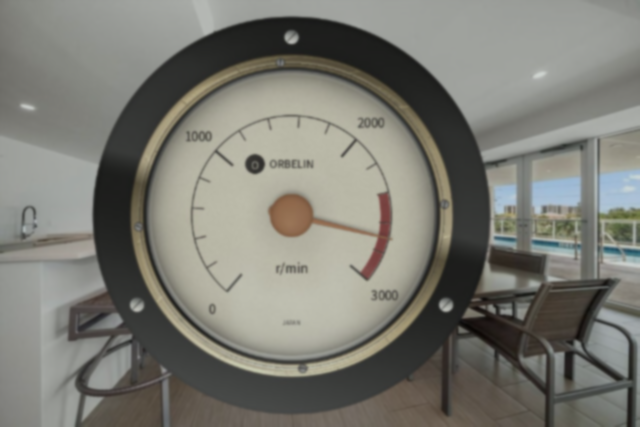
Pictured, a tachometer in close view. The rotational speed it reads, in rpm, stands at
2700 rpm
